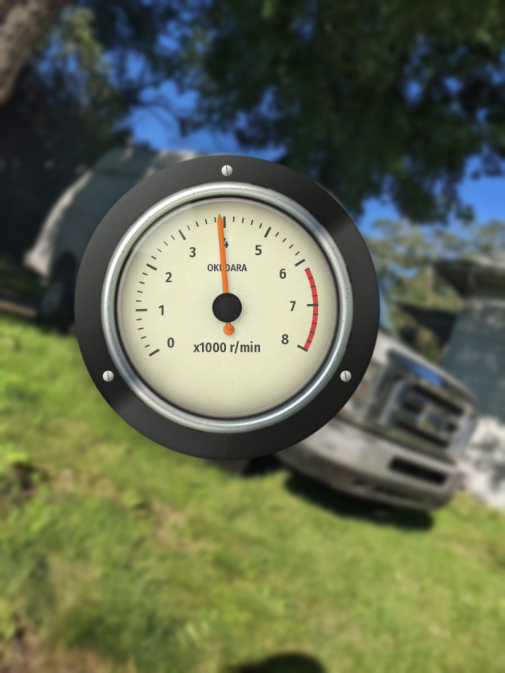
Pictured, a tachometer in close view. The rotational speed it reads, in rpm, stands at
3900 rpm
